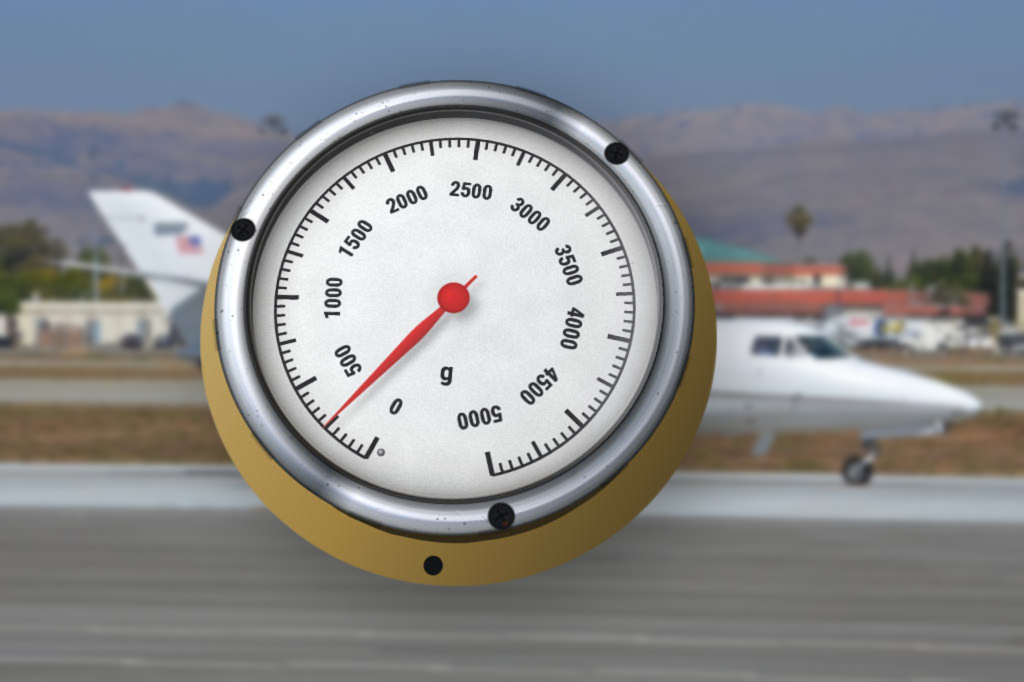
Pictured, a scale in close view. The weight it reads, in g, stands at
250 g
